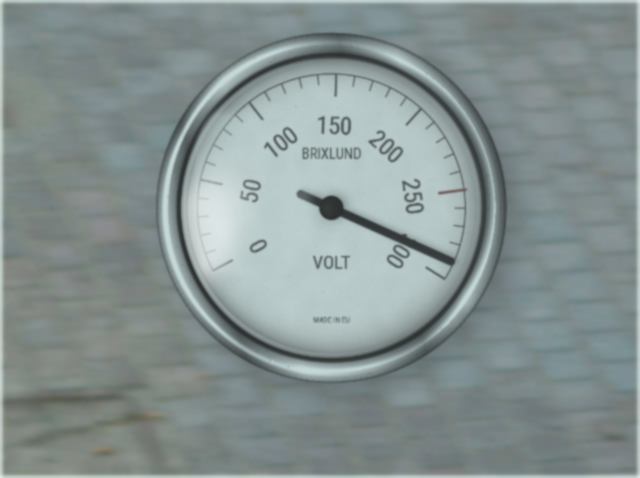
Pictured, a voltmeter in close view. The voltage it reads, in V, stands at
290 V
